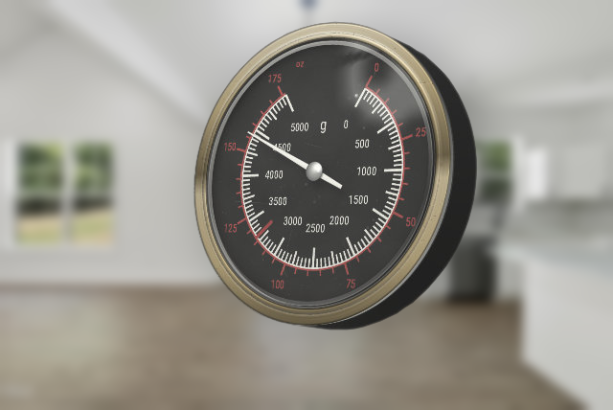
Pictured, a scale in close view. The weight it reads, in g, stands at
4450 g
